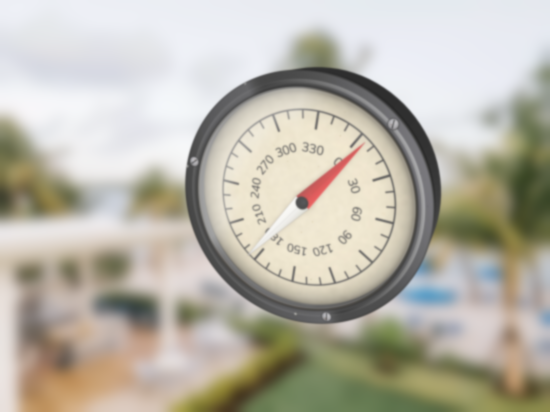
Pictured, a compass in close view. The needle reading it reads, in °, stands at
5 °
